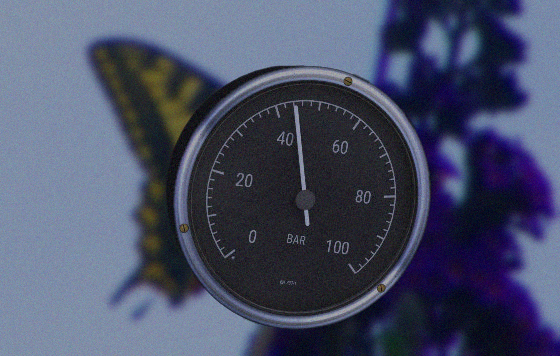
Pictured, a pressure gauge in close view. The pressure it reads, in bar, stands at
44 bar
